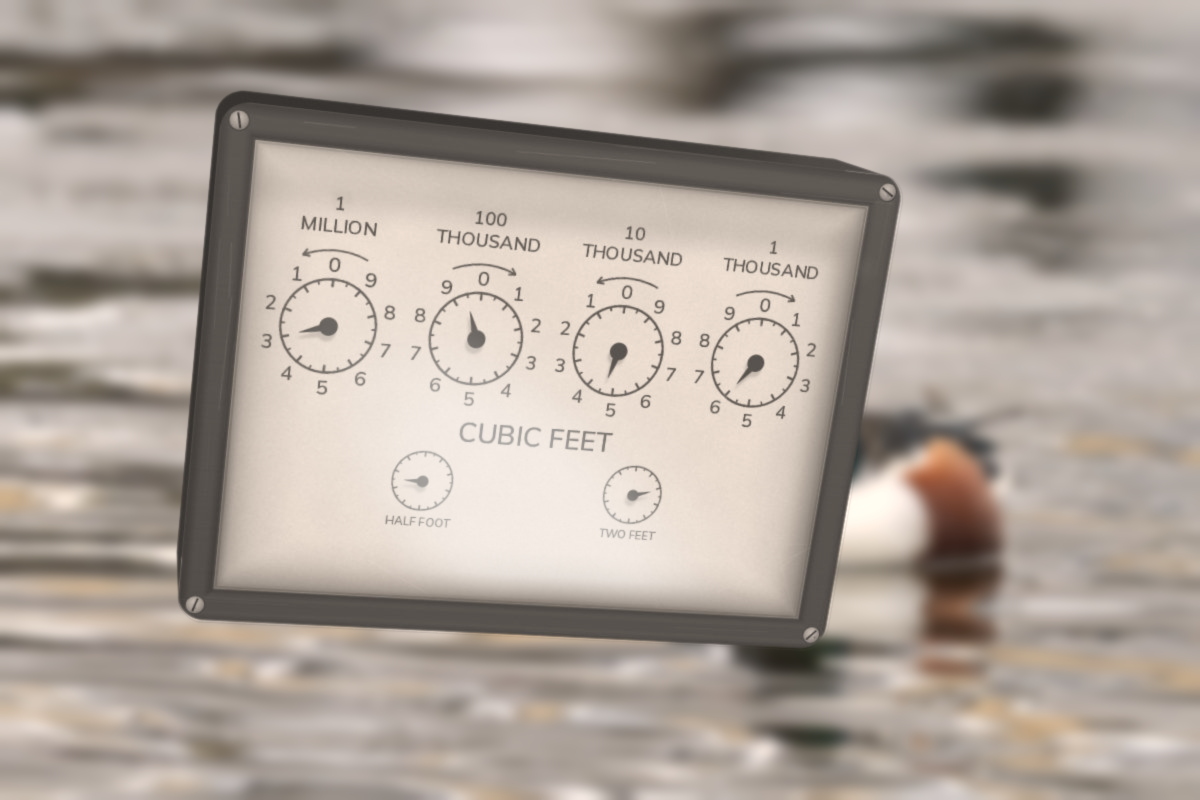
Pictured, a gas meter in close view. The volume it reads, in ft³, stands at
294600 ft³
